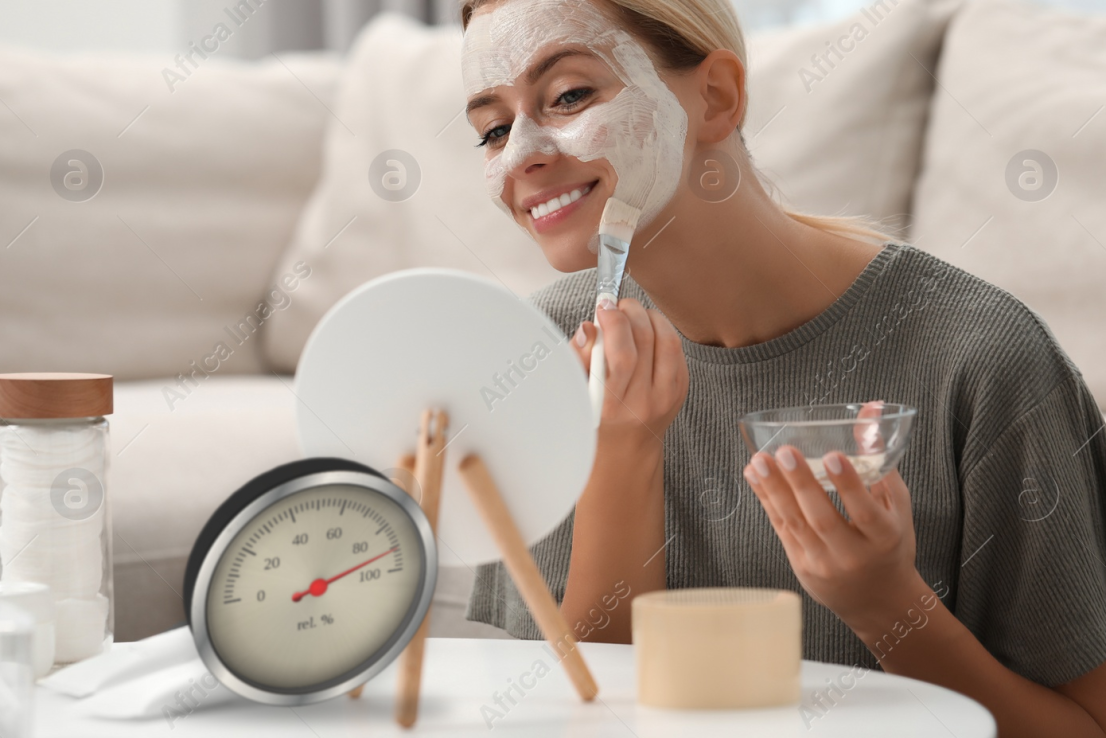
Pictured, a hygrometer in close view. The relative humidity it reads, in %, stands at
90 %
